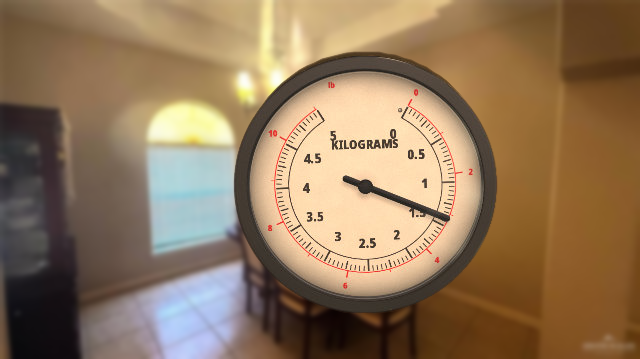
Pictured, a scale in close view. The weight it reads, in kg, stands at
1.4 kg
